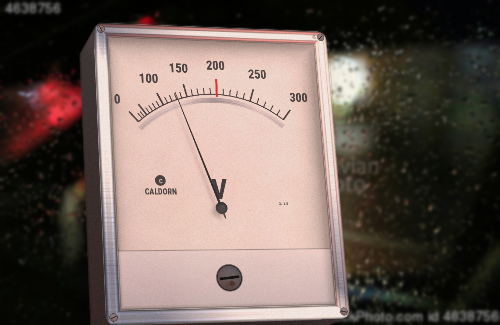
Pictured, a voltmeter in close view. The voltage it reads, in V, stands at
130 V
